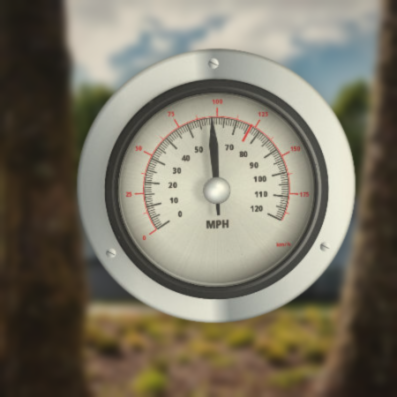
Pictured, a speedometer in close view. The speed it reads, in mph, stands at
60 mph
